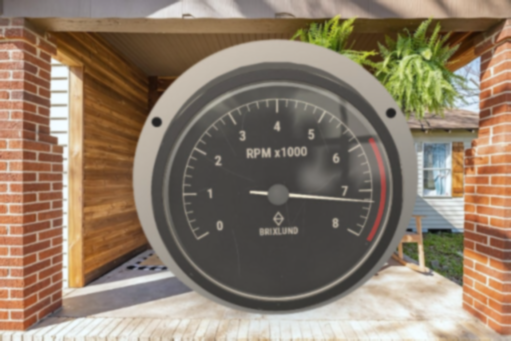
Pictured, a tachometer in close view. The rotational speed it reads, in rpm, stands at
7200 rpm
